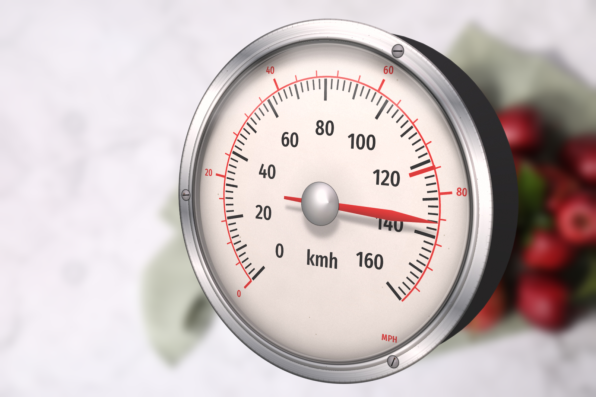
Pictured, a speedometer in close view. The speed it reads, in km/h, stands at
136 km/h
